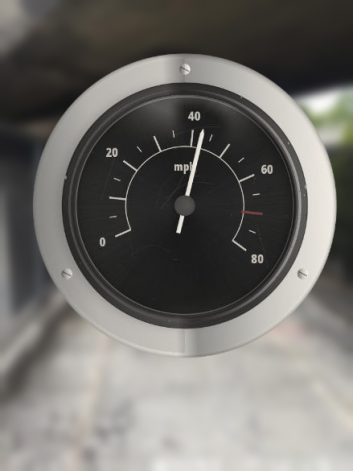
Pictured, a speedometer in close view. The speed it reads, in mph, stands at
42.5 mph
